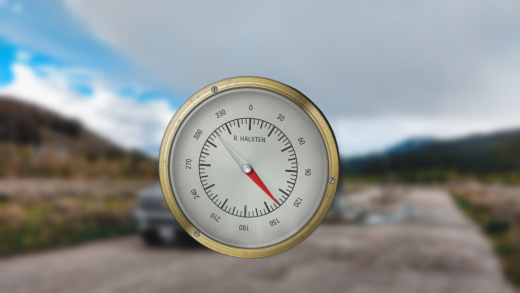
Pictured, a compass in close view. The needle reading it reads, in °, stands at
135 °
